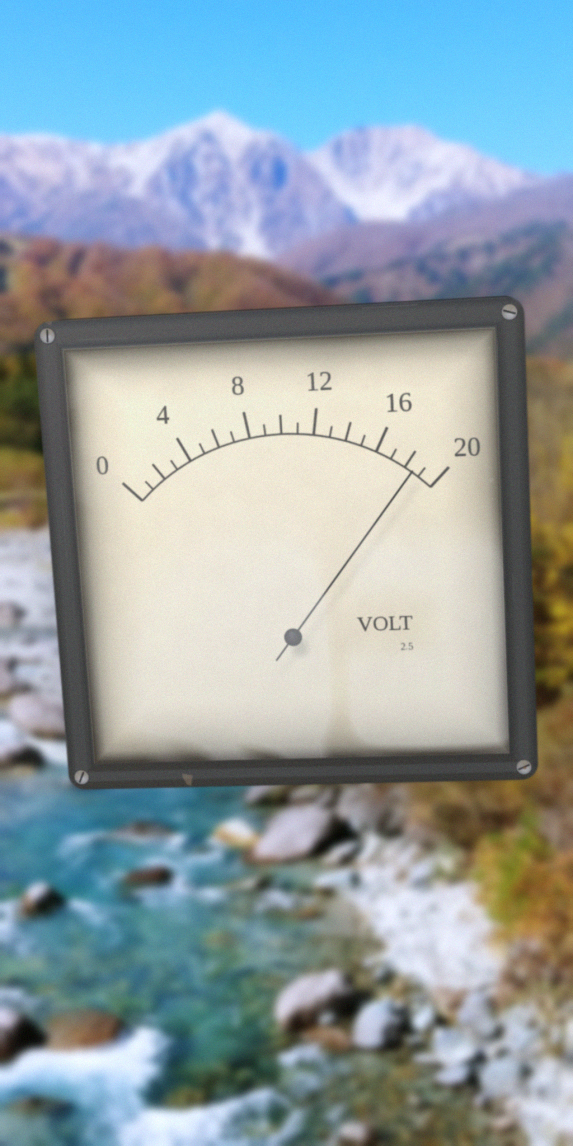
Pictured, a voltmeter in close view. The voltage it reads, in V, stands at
18.5 V
